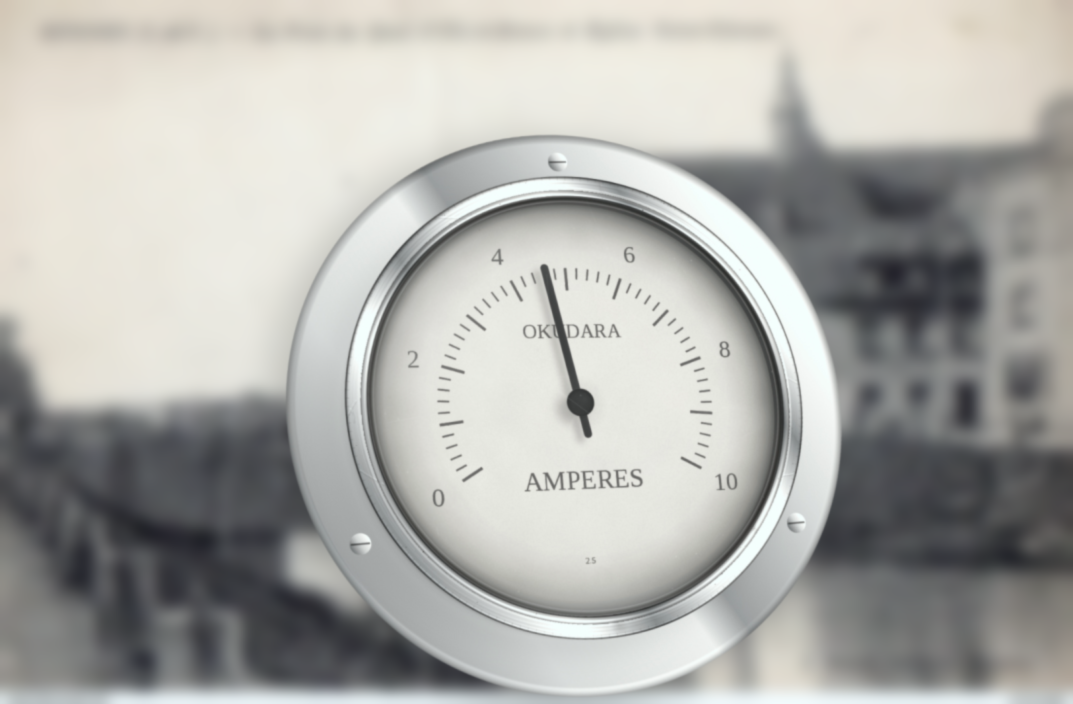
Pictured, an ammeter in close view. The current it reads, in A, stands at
4.6 A
